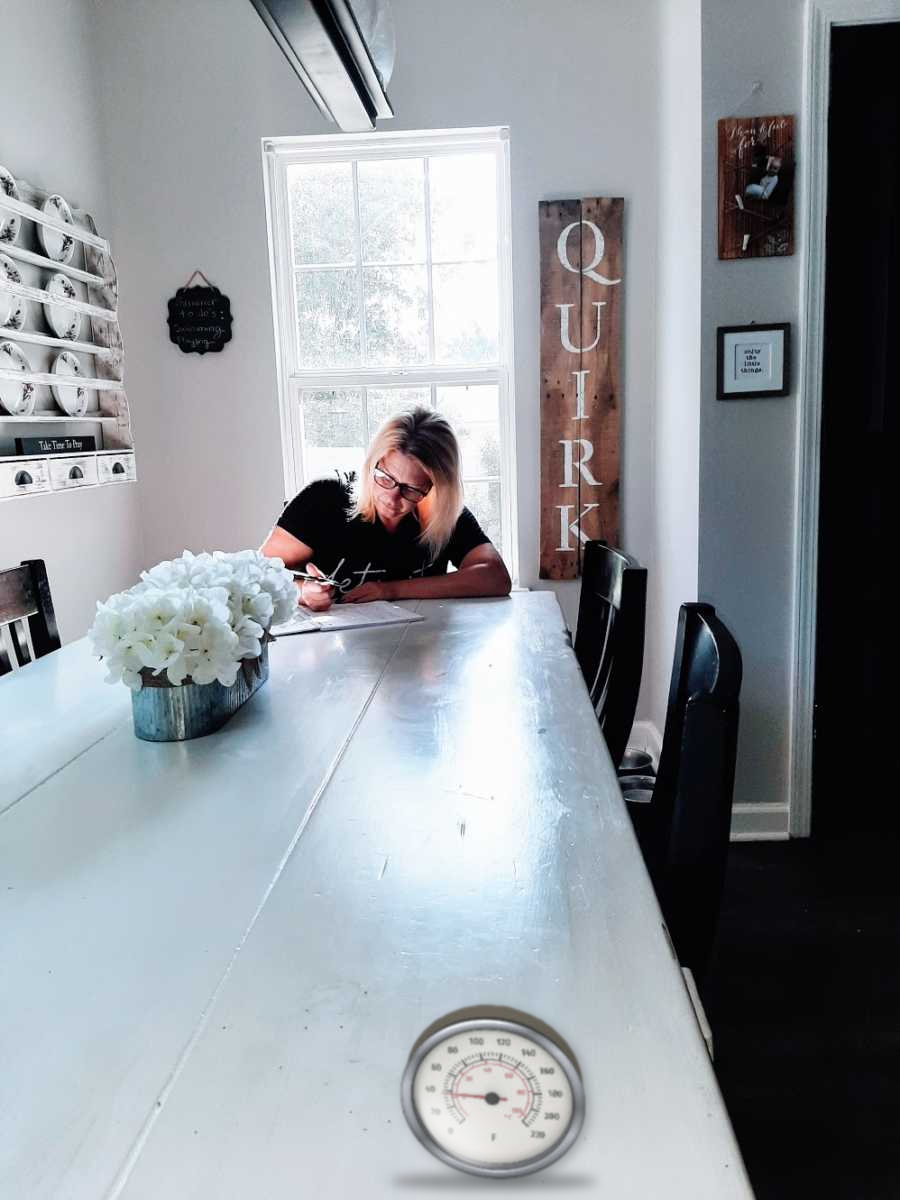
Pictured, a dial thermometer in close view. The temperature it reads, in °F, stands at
40 °F
